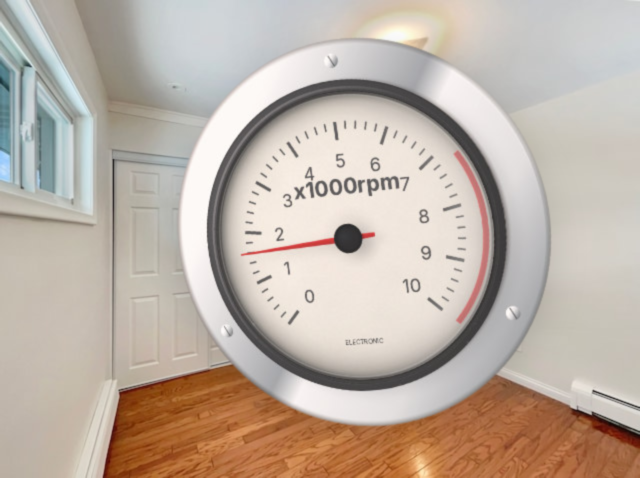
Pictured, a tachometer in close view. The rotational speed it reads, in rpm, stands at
1600 rpm
